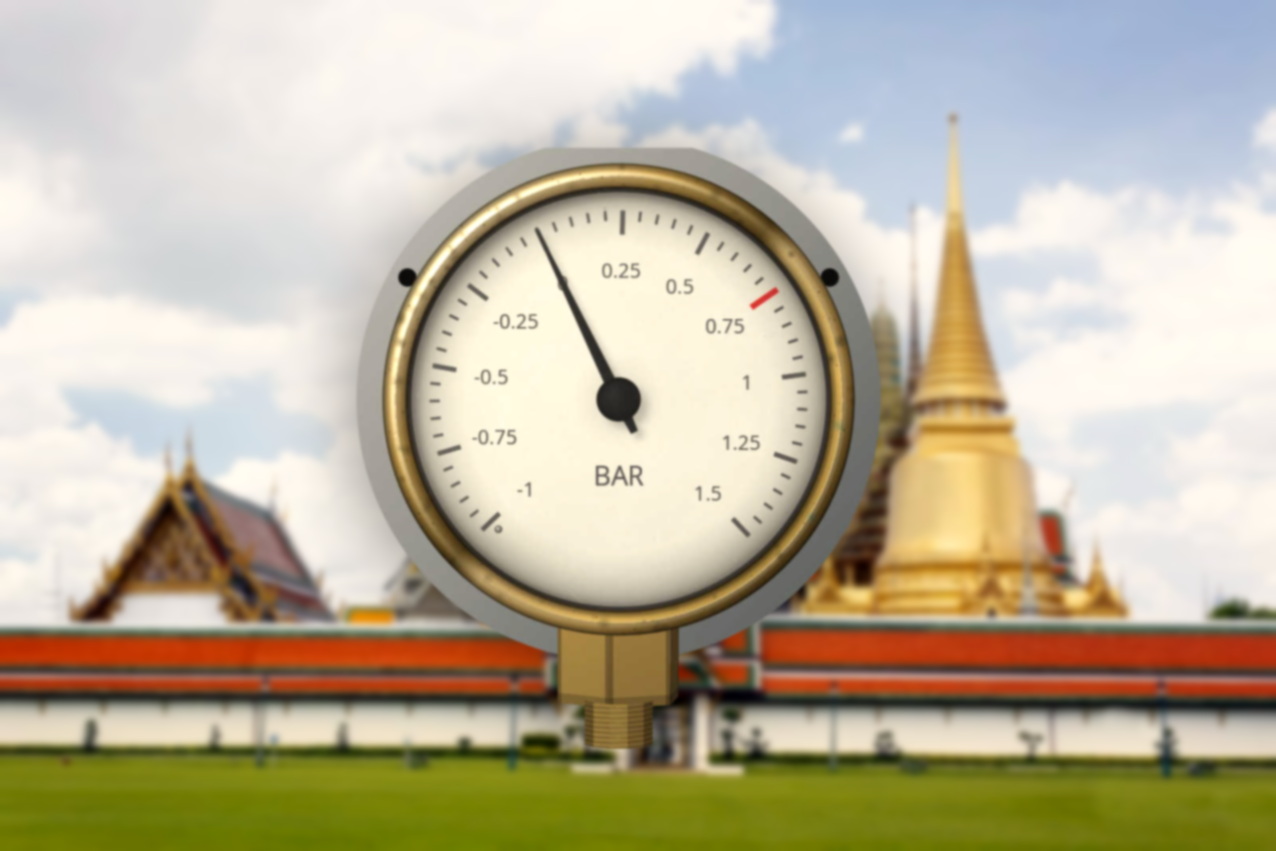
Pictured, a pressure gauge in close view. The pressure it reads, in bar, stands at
0 bar
